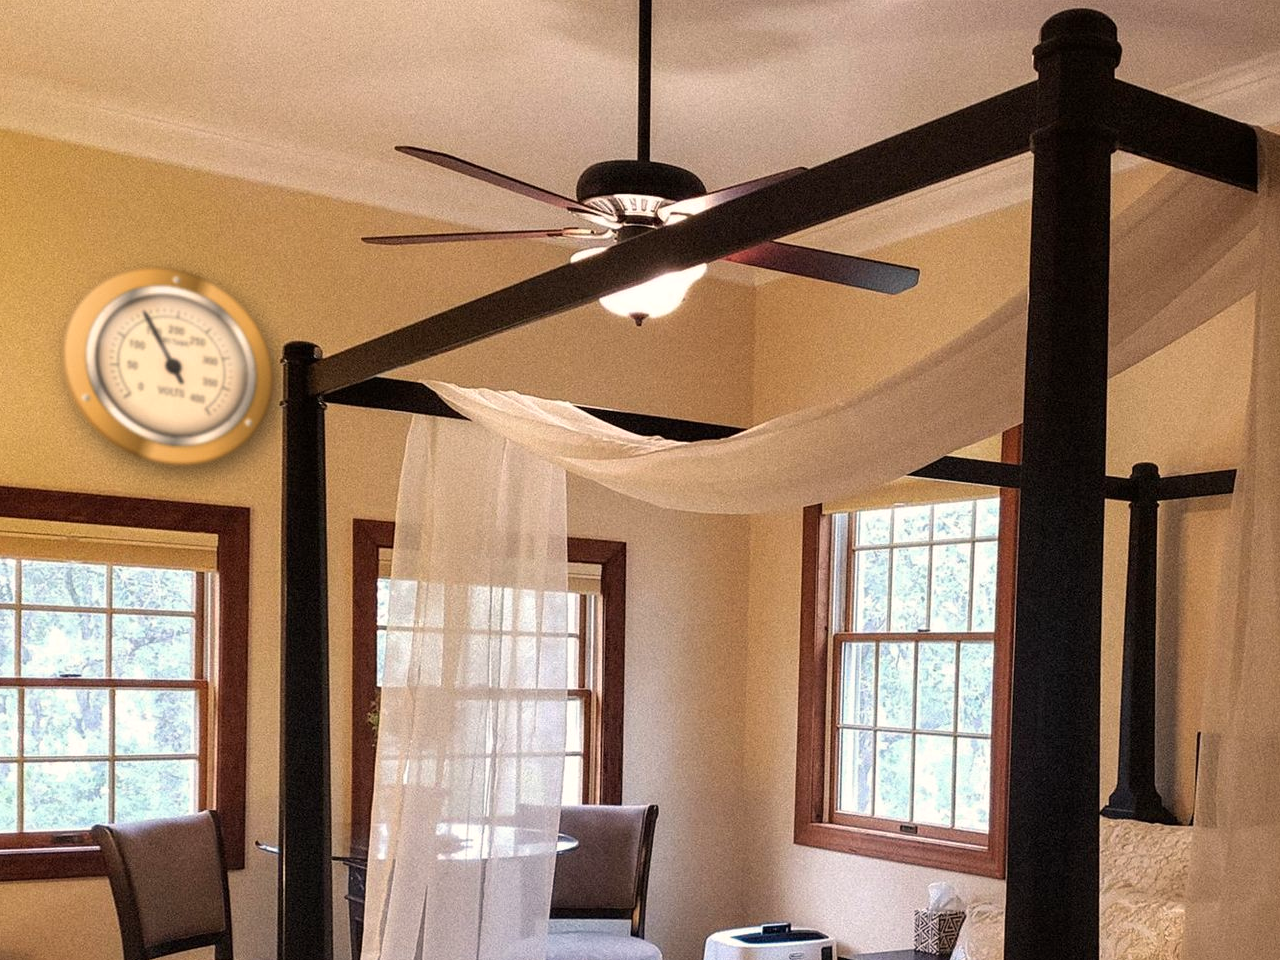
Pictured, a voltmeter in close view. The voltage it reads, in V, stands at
150 V
